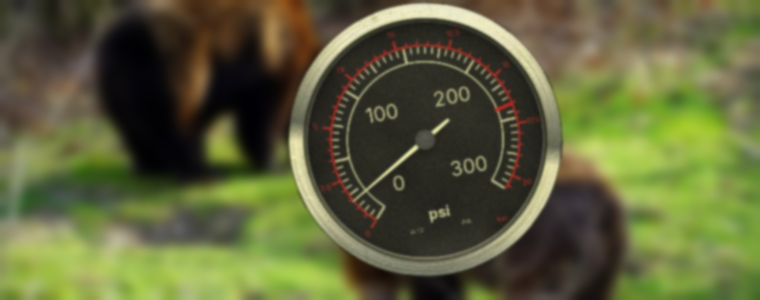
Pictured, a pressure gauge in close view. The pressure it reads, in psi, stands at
20 psi
